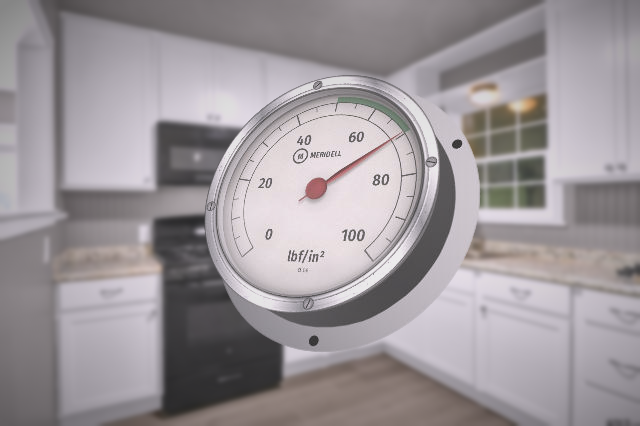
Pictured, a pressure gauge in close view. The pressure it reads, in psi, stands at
70 psi
